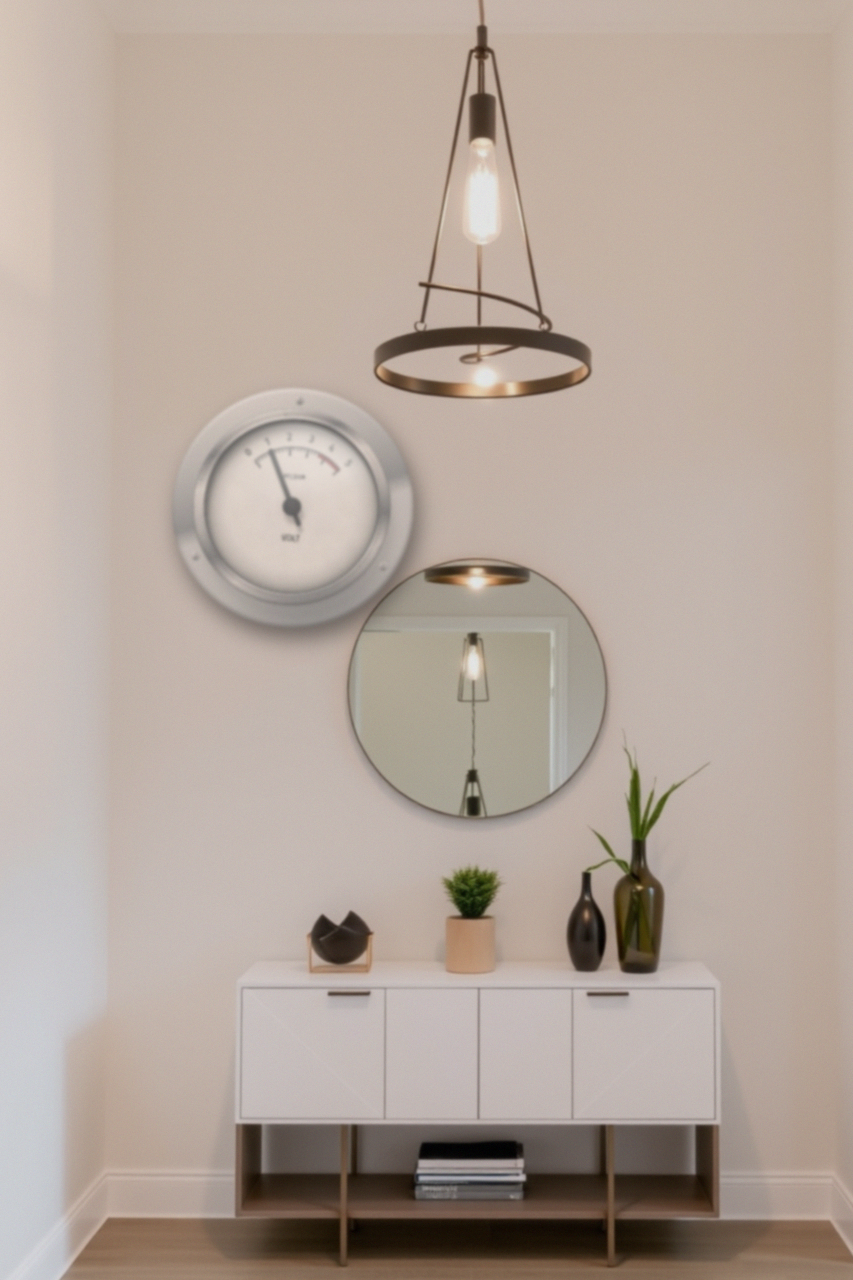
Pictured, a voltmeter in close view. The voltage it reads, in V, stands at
1 V
